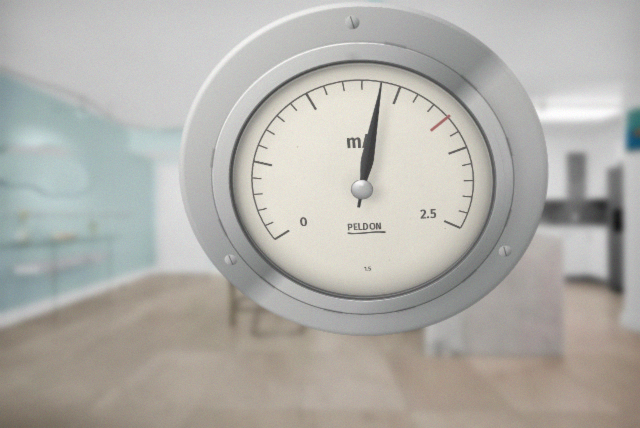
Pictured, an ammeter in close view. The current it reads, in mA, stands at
1.4 mA
